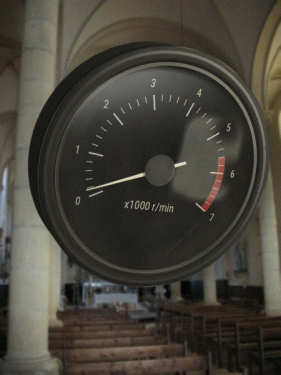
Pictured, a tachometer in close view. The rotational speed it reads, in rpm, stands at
200 rpm
